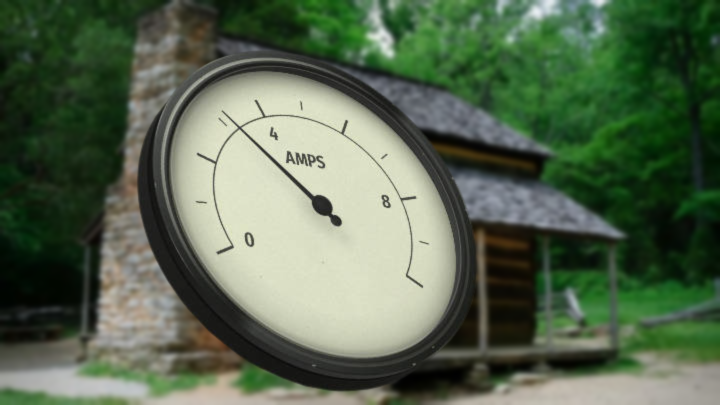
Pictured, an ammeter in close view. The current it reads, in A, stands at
3 A
